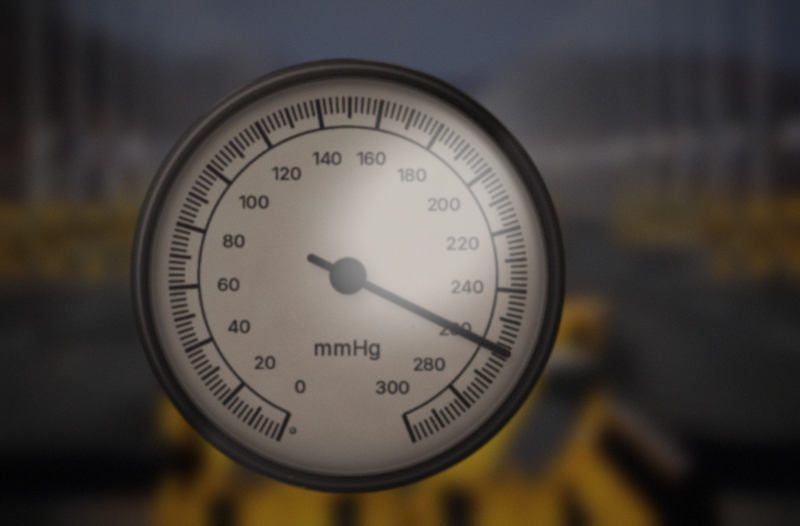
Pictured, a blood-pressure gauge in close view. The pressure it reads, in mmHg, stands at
260 mmHg
